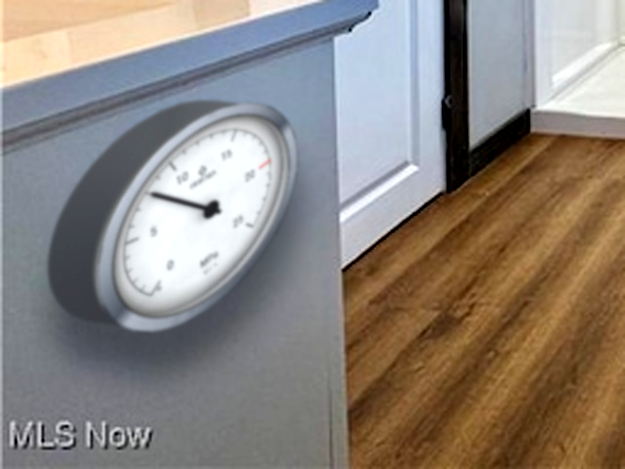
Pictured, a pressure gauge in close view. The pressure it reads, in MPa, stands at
8 MPa
